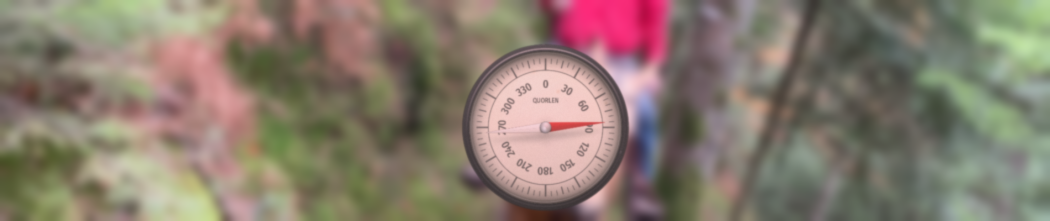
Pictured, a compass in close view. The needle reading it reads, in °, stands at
85 °
